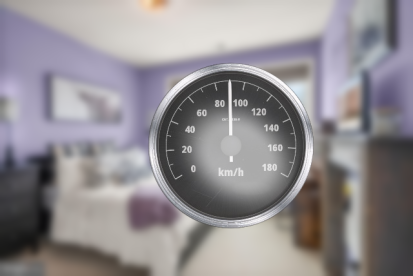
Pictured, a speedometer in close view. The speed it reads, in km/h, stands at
90 km/h
